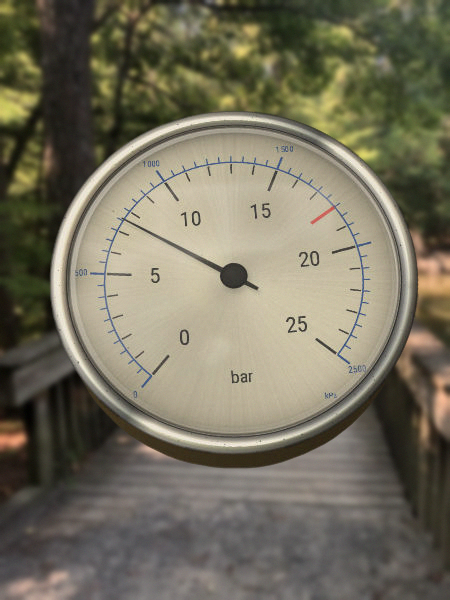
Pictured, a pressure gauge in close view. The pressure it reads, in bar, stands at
7.5 bar
